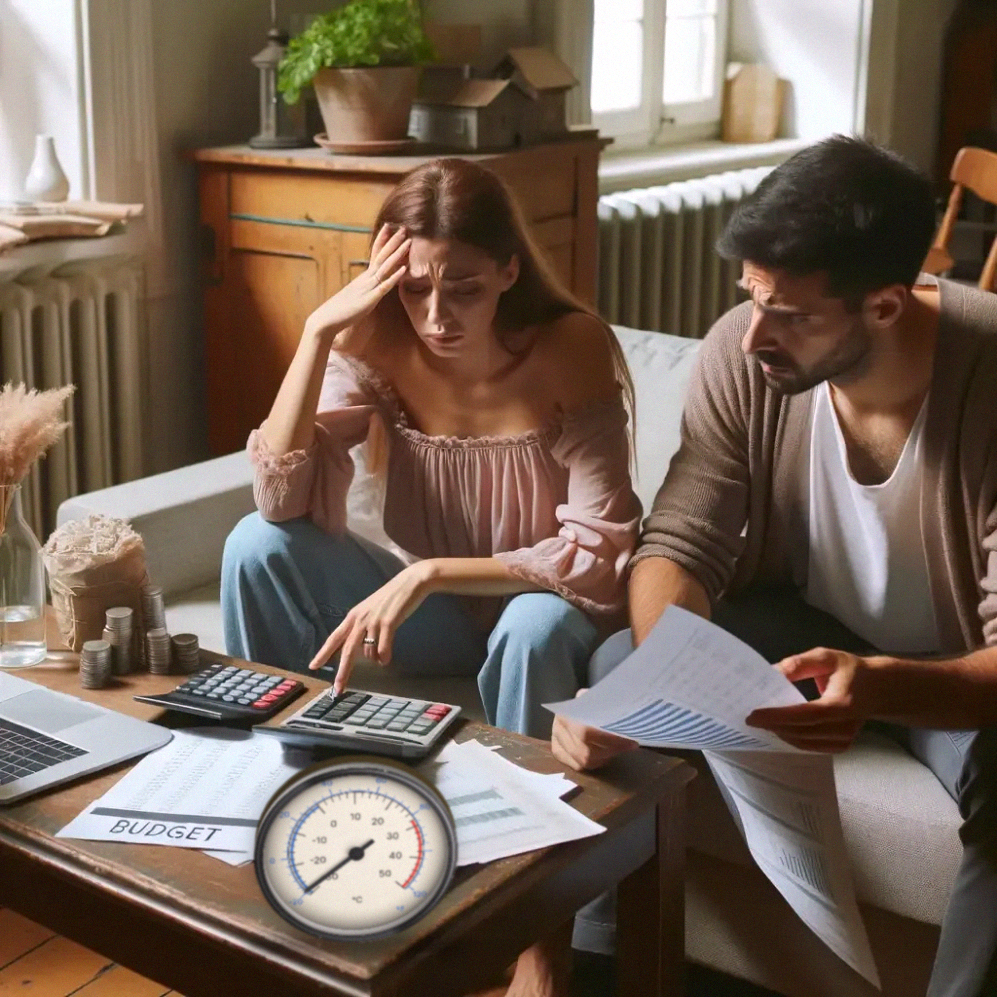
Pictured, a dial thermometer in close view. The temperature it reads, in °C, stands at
-28 °C
